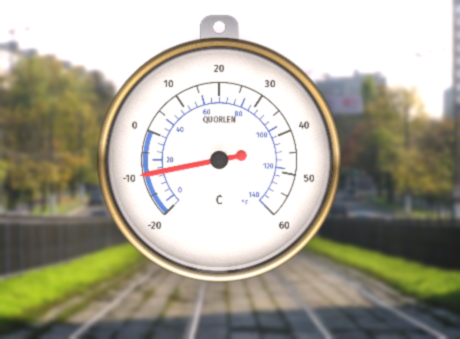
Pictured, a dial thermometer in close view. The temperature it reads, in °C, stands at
-10 °C
